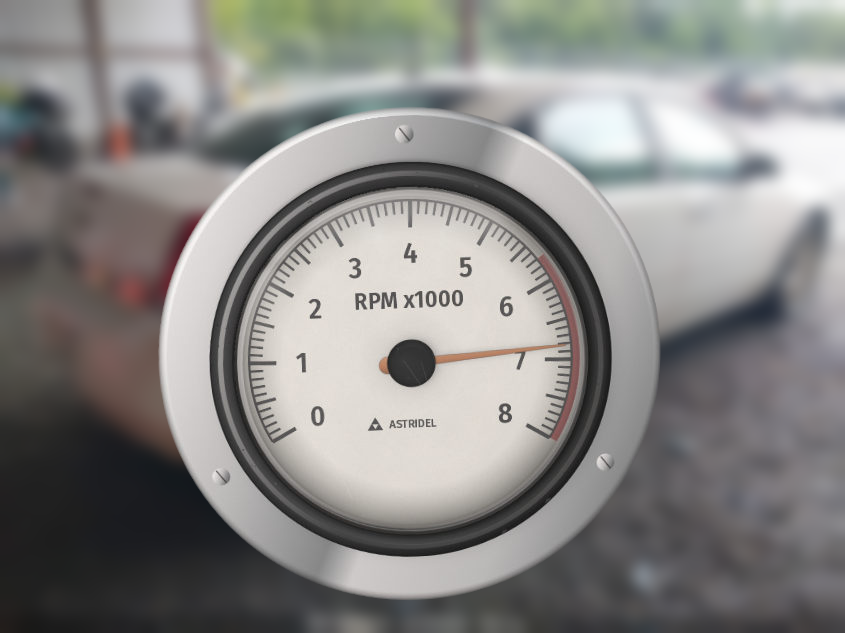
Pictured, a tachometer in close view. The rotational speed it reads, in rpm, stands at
6800 rpm
